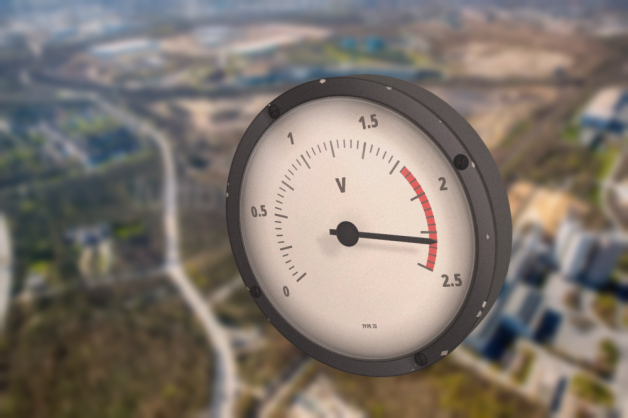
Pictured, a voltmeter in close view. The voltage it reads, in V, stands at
2.3 V
